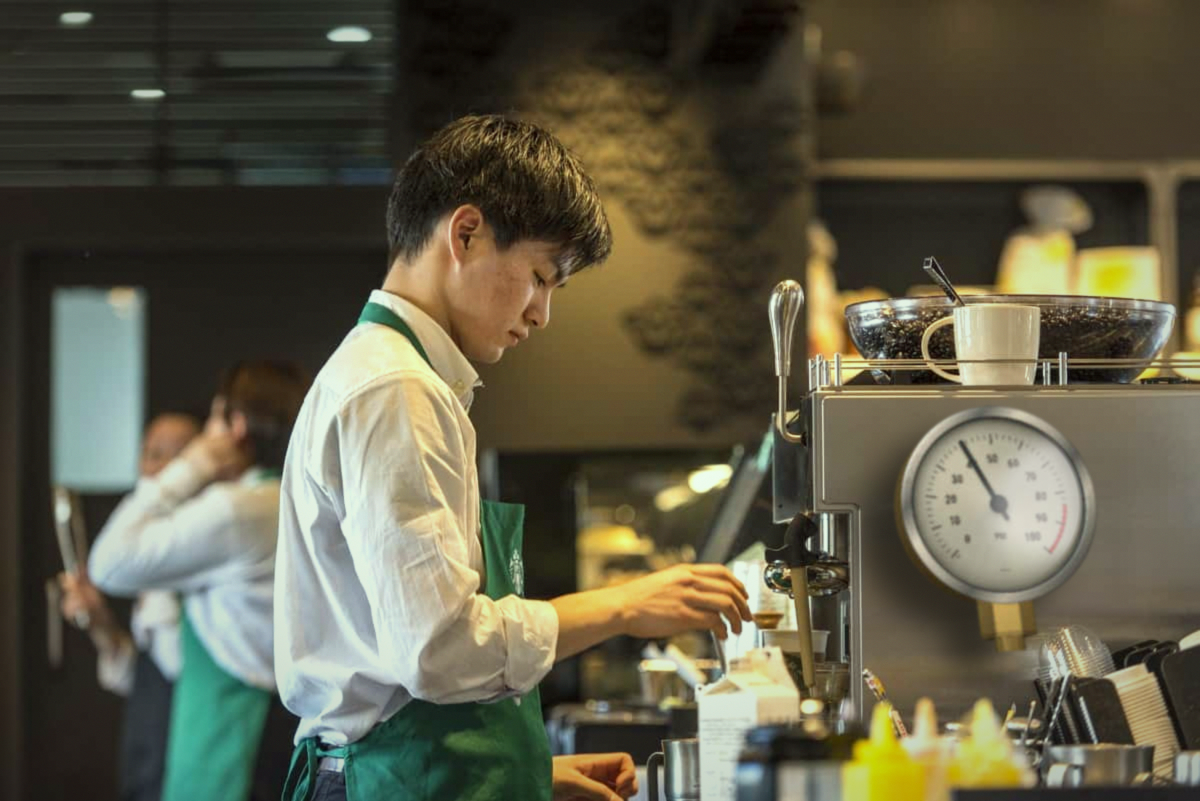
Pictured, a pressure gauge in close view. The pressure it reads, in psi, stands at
40 psi
